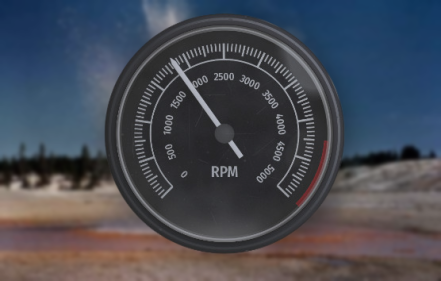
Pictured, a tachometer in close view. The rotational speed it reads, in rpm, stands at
1850 rpm
